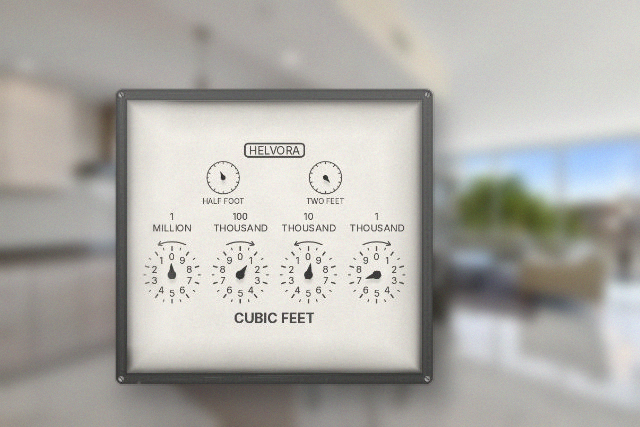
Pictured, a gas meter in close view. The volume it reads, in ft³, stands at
9700 ft³
